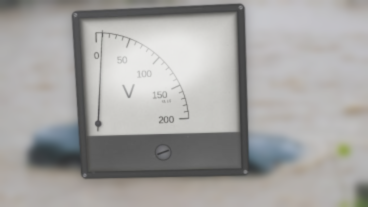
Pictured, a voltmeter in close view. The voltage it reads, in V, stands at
10 V
